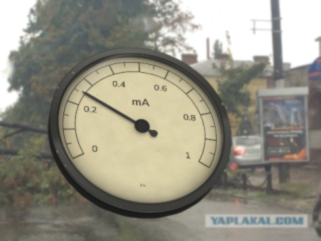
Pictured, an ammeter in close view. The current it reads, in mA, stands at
0.25 mA
